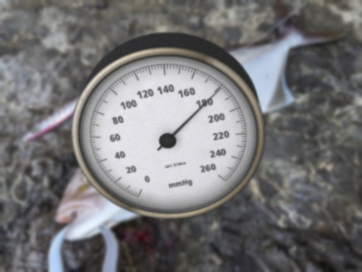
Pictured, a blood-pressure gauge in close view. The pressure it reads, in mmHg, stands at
180 mmHg
